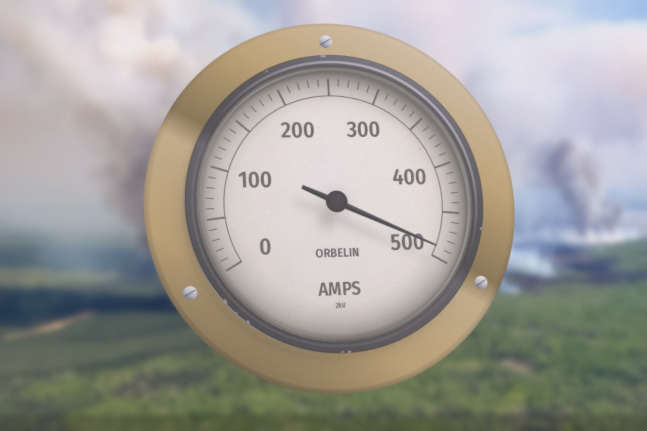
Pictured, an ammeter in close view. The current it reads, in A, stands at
490 A
